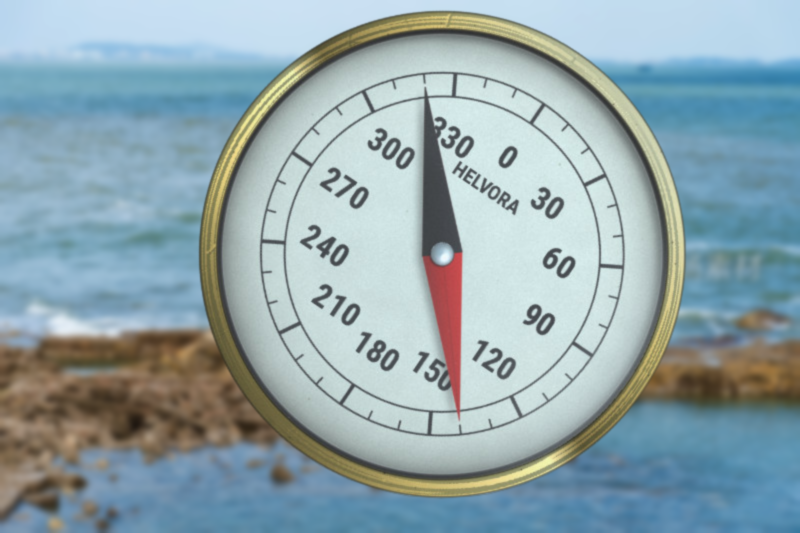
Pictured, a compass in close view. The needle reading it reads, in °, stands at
140 °
